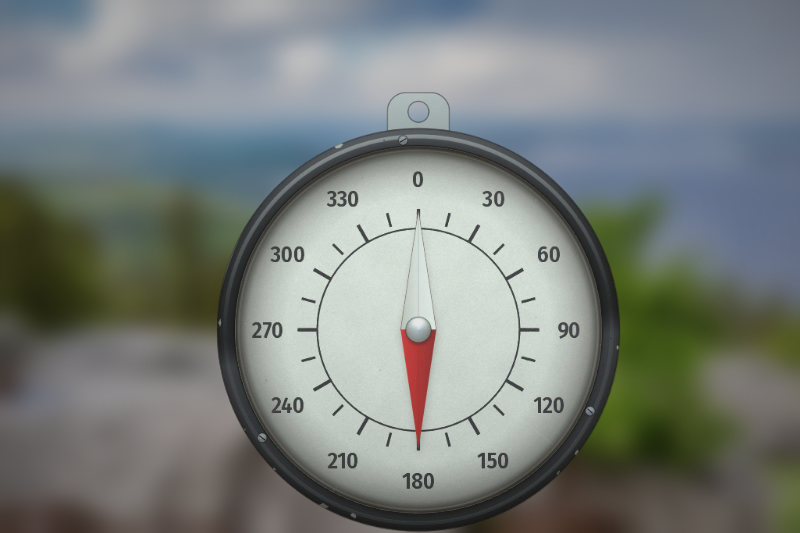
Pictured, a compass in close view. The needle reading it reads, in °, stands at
180 °
